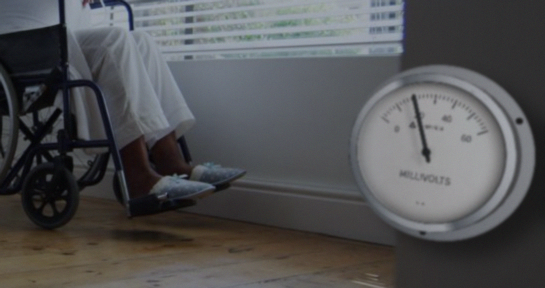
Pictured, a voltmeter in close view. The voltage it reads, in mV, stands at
20 mV
